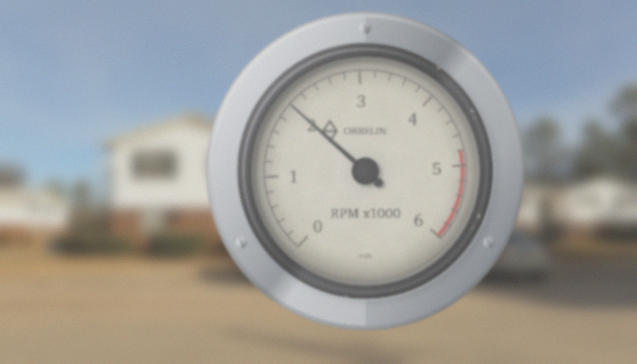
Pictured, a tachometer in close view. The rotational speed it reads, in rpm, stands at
2000 rpm
